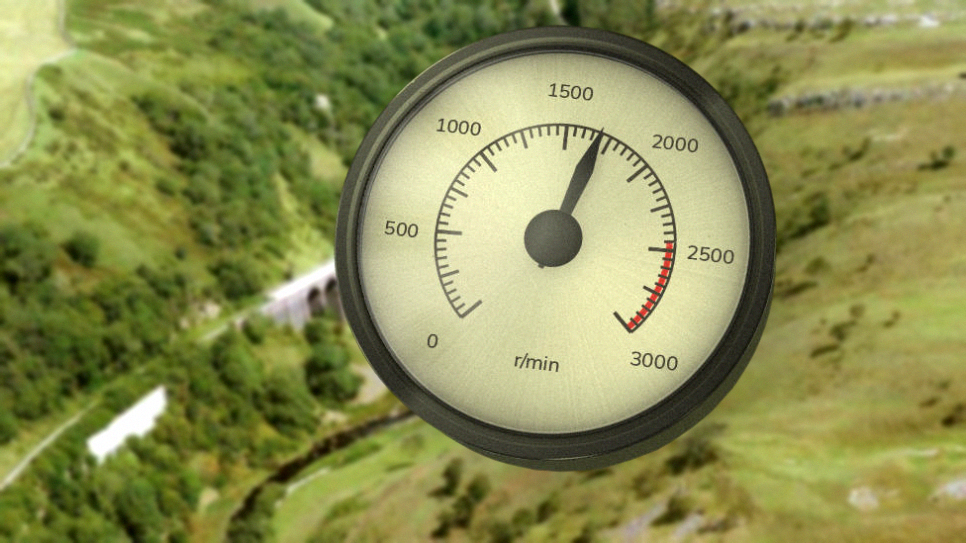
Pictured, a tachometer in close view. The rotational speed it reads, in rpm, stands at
1700 rpm
